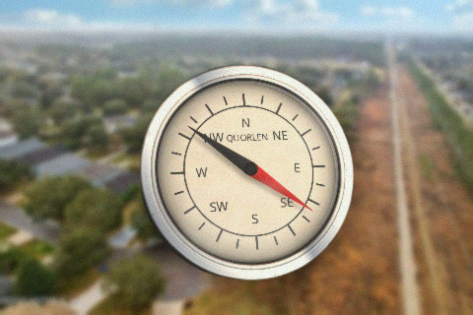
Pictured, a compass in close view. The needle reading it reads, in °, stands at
127.5 °
